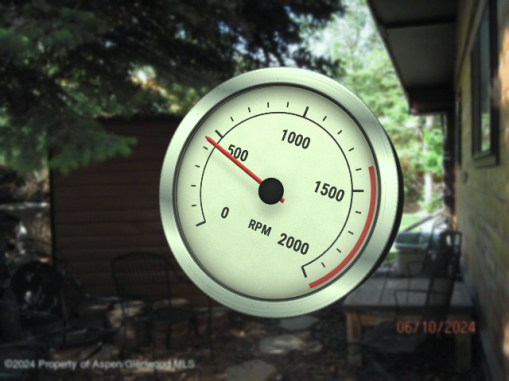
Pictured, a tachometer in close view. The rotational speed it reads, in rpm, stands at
450 rpm
